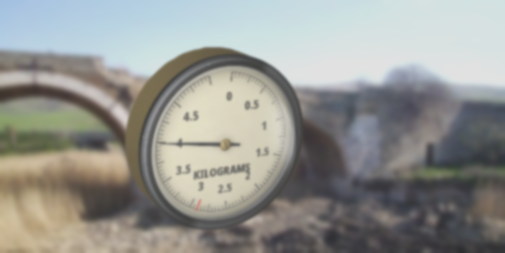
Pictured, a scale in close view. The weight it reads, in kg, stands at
4 kg
